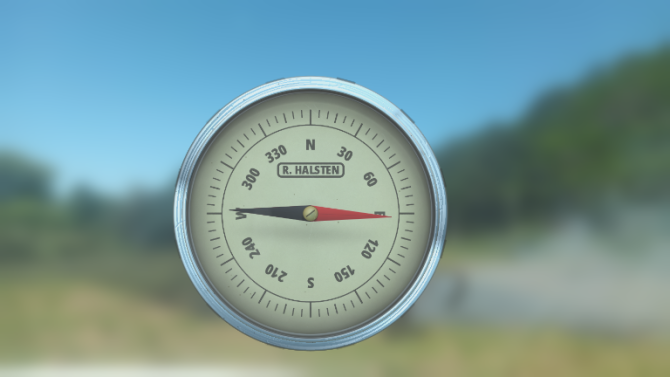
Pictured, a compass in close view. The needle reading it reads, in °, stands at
92.5 °
